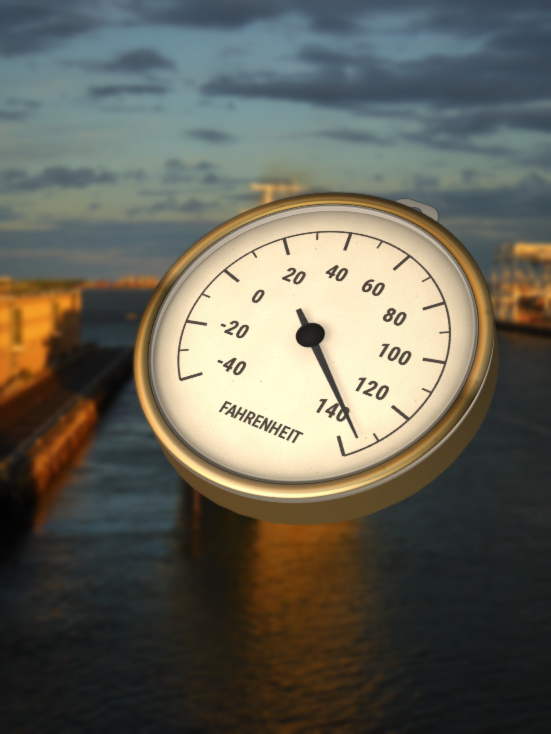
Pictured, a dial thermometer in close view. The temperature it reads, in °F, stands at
135 °F
